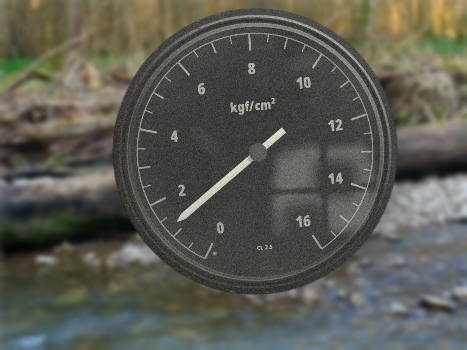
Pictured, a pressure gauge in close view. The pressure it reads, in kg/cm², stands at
1.25 kg/cm²
